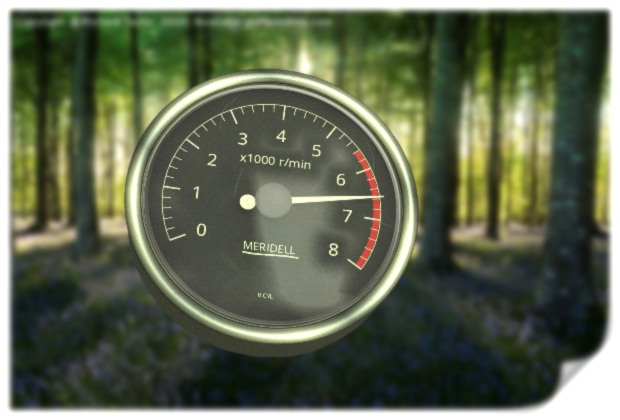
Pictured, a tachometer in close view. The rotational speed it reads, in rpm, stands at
6600 rpm
